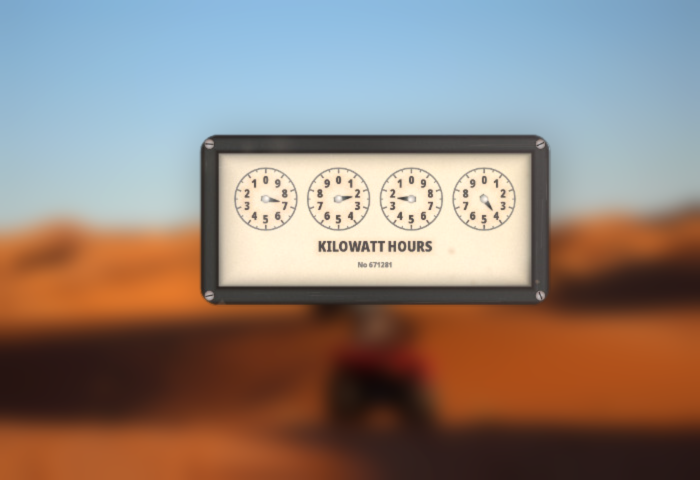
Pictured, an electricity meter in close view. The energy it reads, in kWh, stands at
7224 kWh
